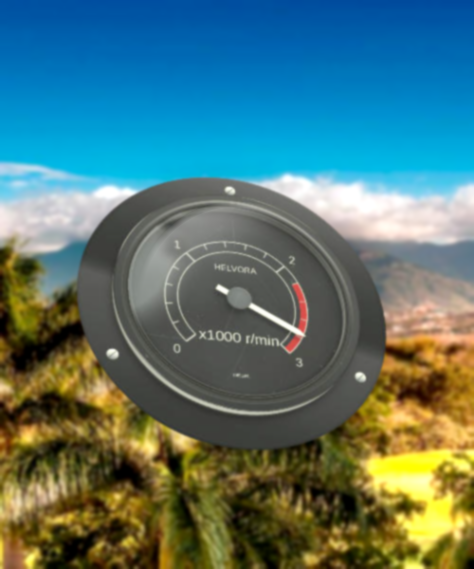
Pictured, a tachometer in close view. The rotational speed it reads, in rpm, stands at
2800 rpm
